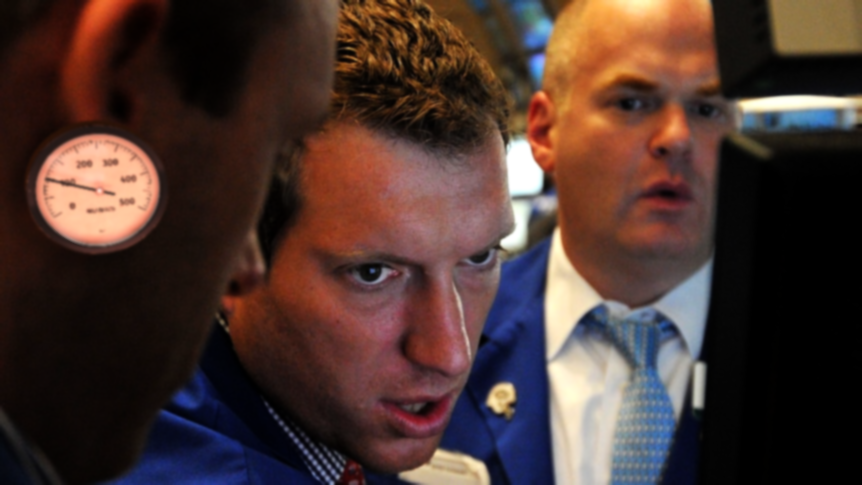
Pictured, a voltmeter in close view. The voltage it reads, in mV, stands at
100 mV
